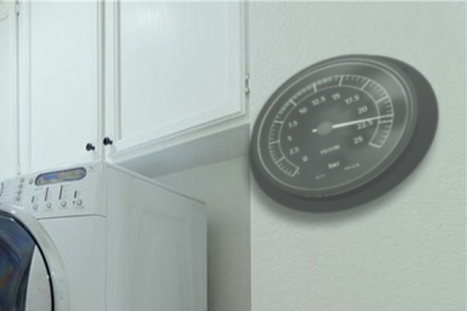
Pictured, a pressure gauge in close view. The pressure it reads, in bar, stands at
22 bar
